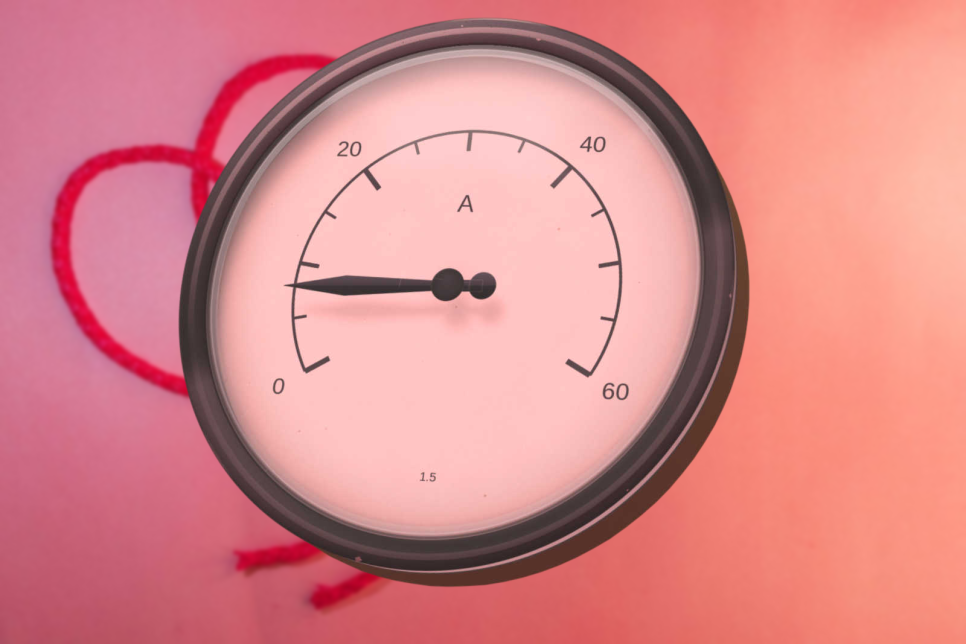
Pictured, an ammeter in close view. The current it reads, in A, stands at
7.5 A
